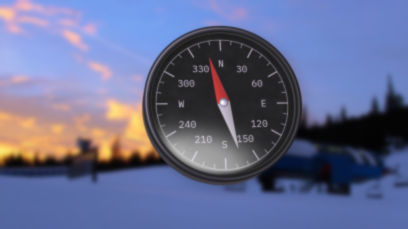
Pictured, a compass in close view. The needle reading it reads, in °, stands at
345 °
